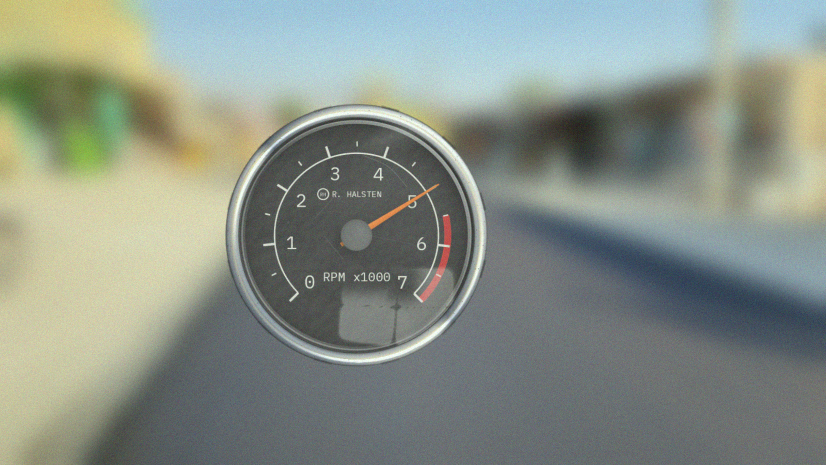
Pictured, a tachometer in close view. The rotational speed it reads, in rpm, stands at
5000 rpm
